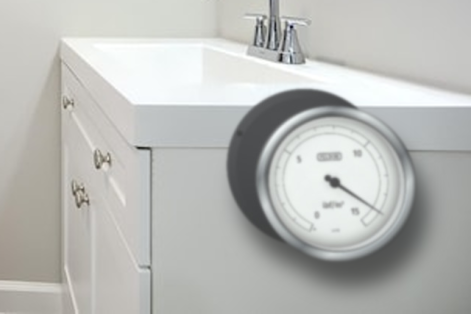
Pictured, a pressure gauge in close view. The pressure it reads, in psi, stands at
14 psi
